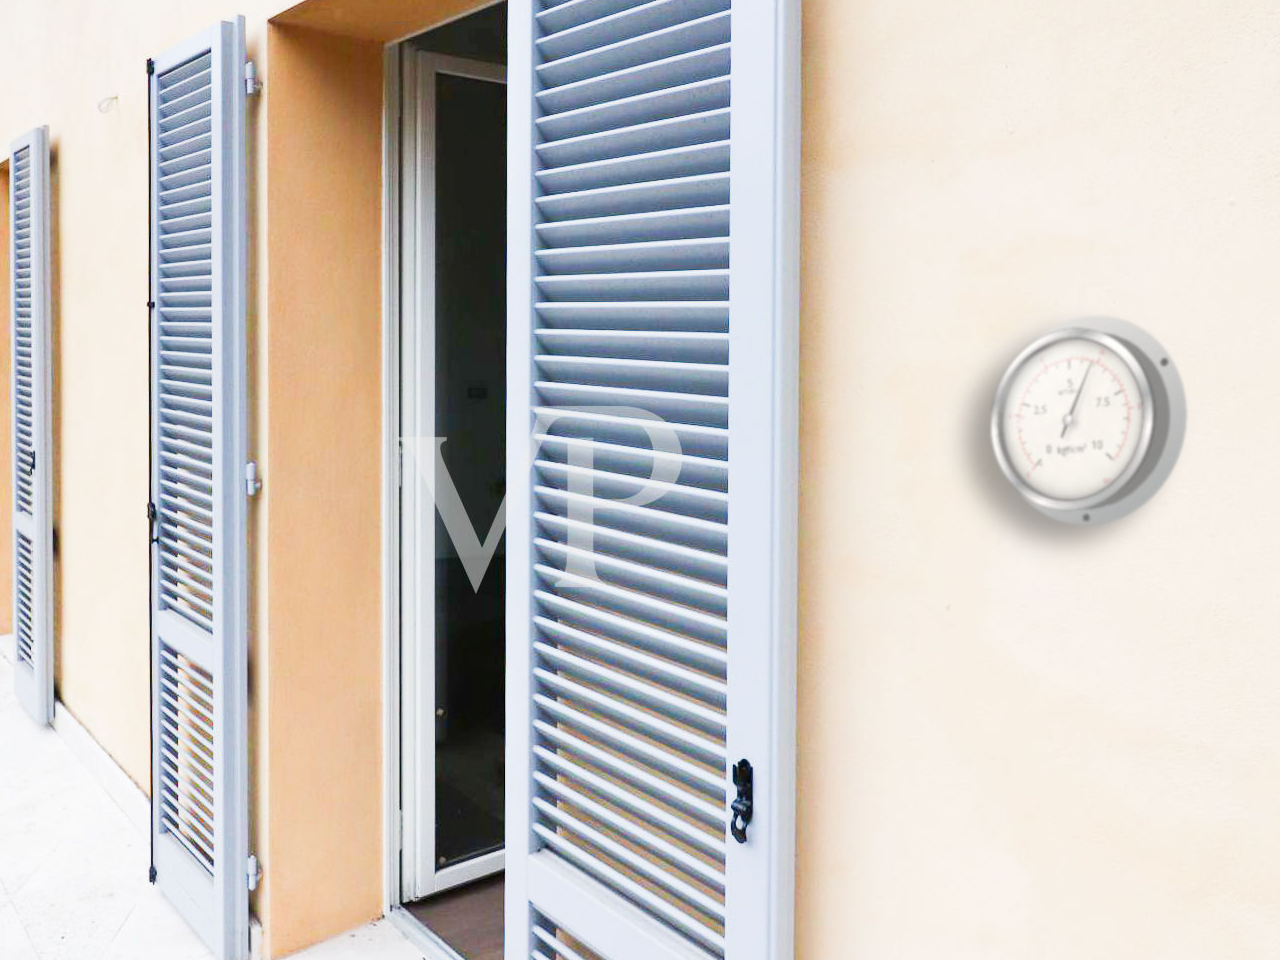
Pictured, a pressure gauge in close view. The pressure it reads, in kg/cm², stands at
6 kg/cm²
